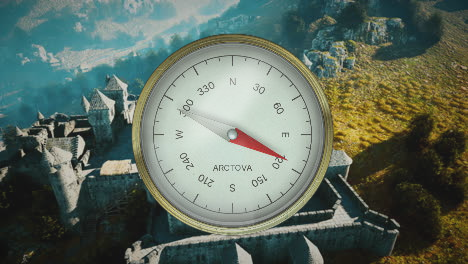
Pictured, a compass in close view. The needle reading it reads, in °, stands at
115 °
